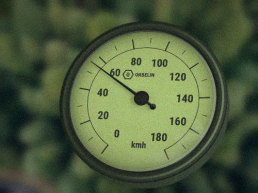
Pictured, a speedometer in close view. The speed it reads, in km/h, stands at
55 km/h
